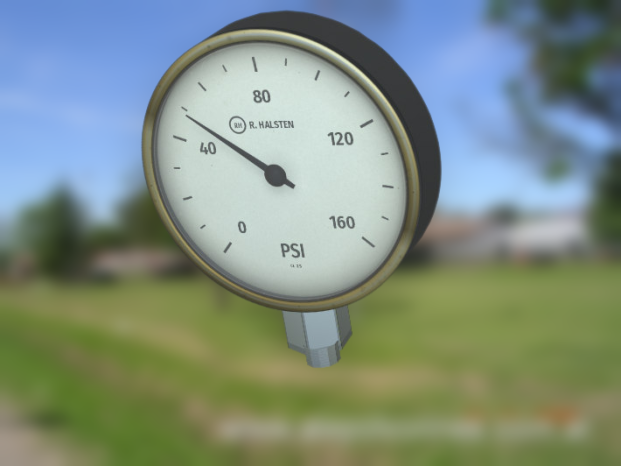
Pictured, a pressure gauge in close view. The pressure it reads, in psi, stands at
50 psi
